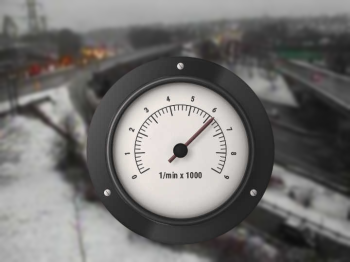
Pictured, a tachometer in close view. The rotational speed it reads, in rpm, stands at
6200 rpm
